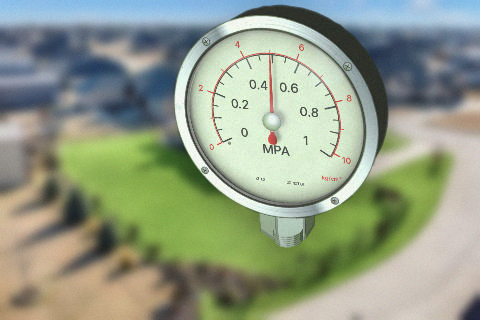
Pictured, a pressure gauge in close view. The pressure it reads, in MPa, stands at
0.5 MPa
